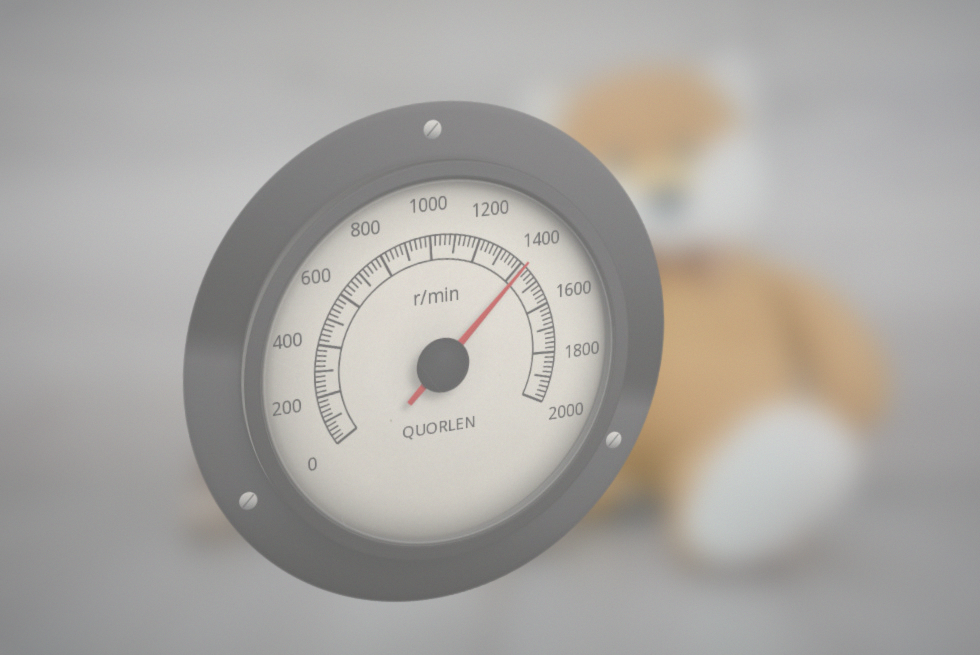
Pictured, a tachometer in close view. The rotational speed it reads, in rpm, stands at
1400 rpm
